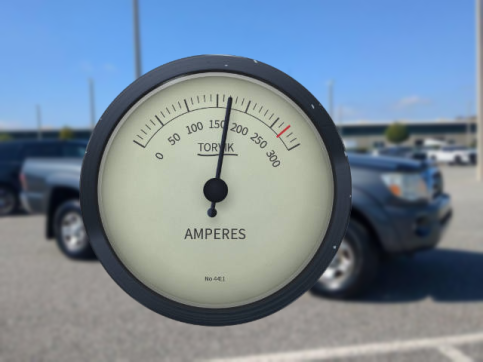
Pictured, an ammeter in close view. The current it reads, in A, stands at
170 A
